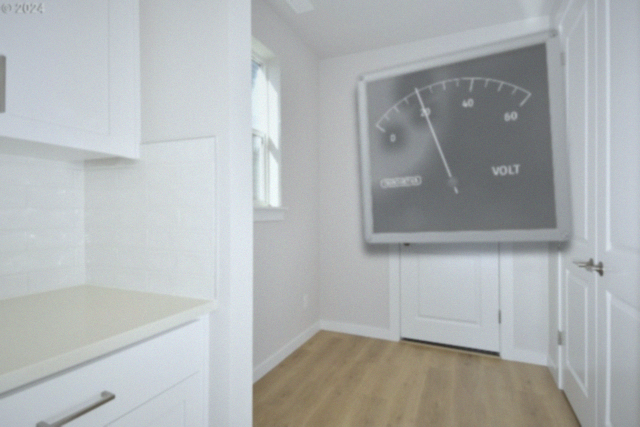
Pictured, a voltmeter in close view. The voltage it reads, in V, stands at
20 V
